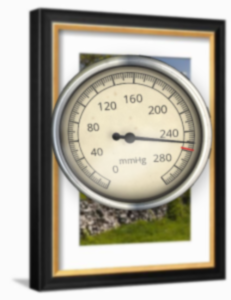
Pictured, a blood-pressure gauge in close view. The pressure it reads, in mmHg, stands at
250 mmHg
